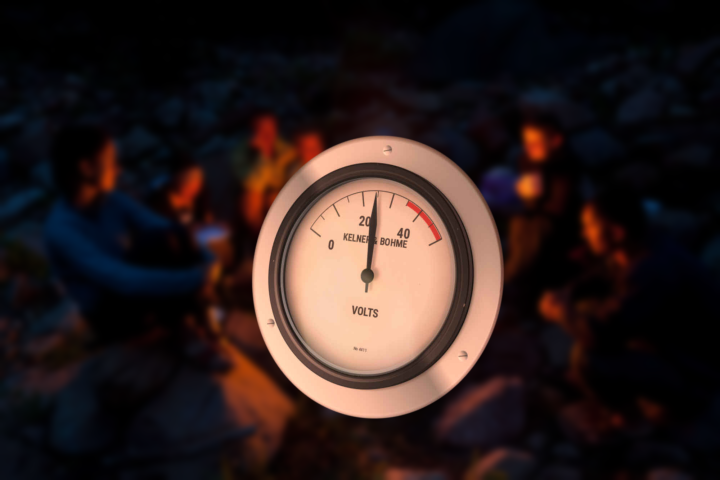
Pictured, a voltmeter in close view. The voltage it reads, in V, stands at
25 V
